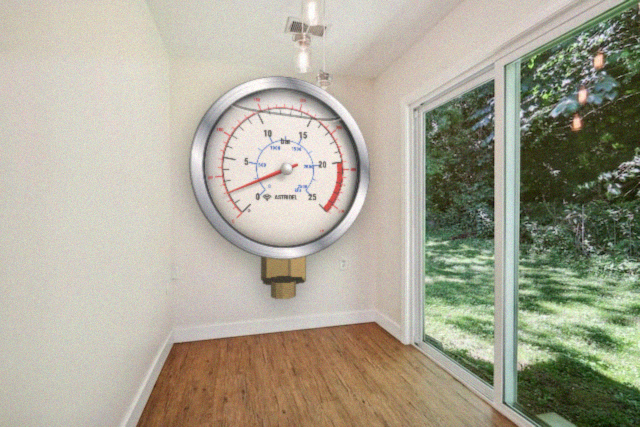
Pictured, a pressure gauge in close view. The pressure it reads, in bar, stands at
2 bar
